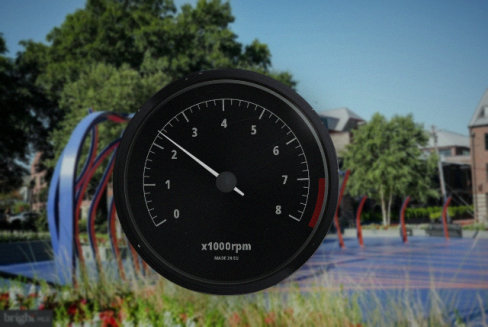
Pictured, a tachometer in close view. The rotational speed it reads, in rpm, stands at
2300 rpm
